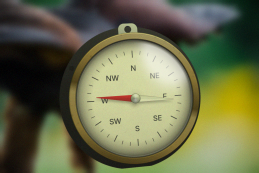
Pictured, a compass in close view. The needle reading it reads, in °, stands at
275 °
